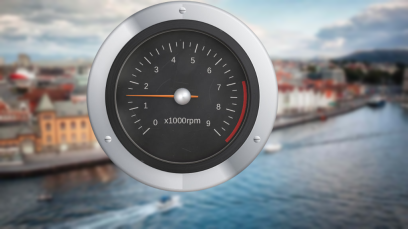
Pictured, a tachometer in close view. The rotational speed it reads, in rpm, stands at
1500 rpm
